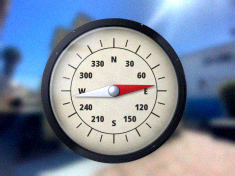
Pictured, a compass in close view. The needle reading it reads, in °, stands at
82.5 °
